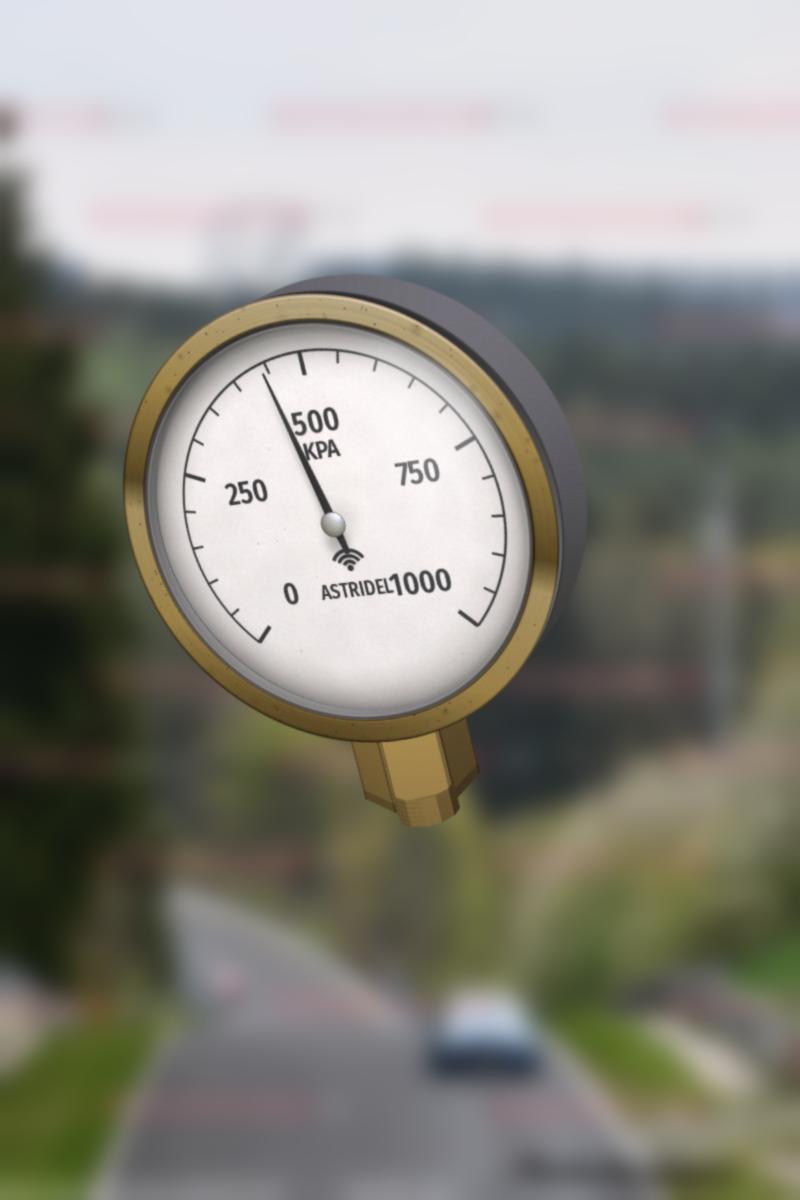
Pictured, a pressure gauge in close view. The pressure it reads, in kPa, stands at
450 kPa
